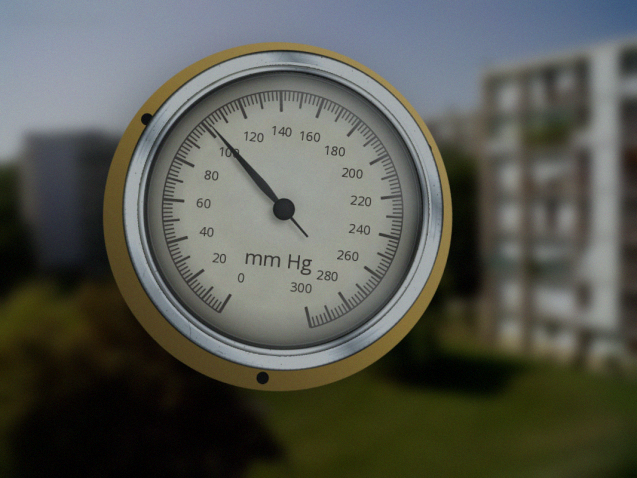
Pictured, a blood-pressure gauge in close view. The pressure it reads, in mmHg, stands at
102 mmHg
